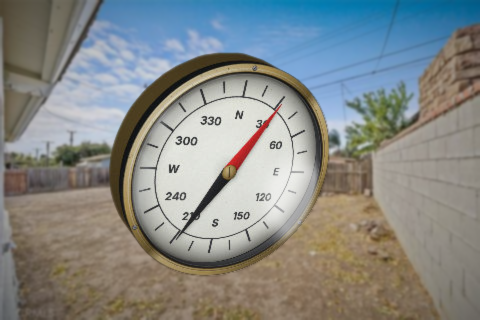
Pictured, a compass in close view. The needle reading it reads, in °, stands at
30 °
